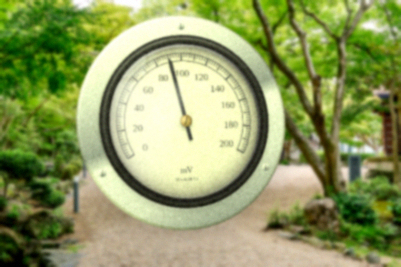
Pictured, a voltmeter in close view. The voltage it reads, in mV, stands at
90 mV
